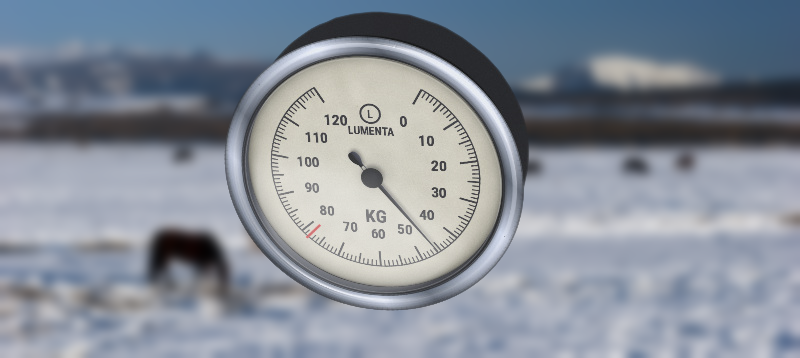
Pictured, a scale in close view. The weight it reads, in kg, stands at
45 kg
